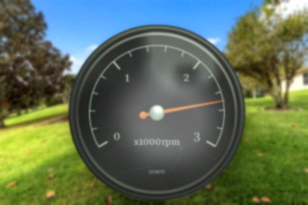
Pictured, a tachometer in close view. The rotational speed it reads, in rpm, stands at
2500 rpm
